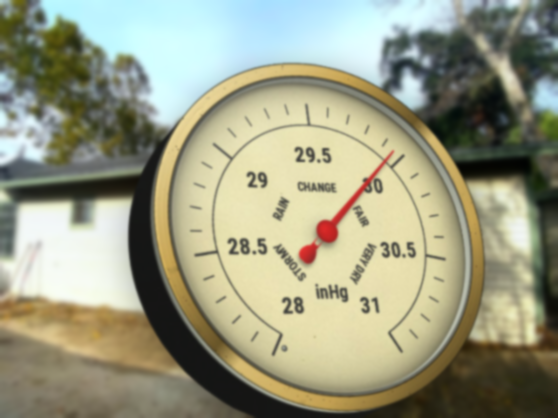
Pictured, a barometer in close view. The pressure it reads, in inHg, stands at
29.95 inHg
